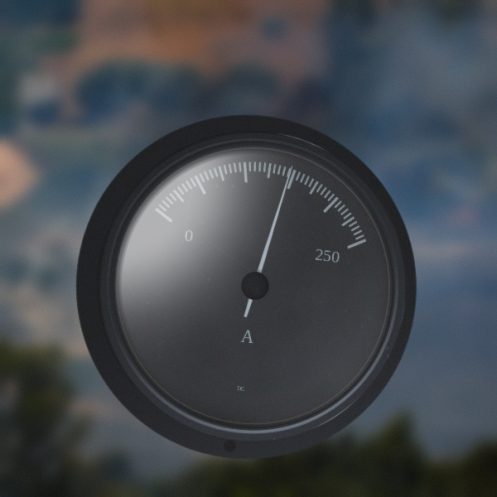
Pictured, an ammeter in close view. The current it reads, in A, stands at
145 A
